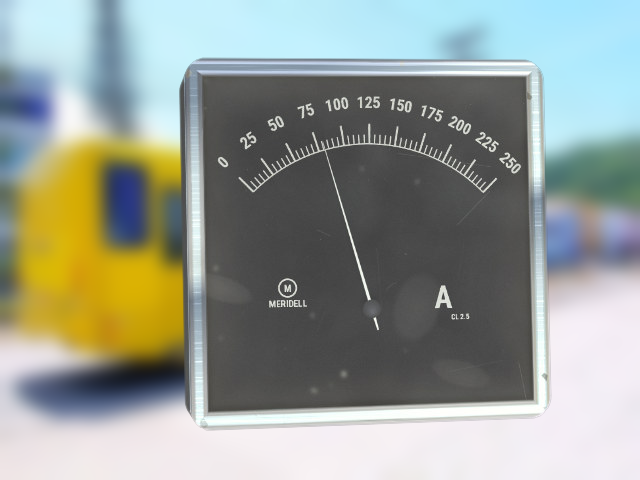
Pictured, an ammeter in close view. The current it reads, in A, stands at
80 A
